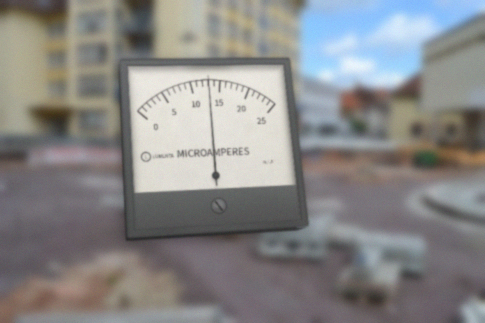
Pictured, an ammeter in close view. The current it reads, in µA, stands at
13 µA
